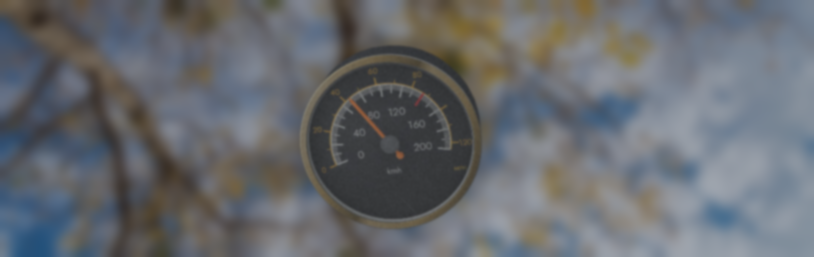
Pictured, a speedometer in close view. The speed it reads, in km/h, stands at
70 km/h
